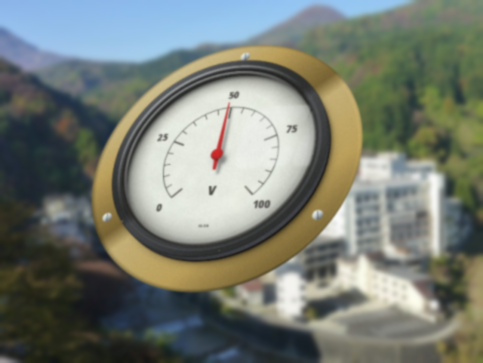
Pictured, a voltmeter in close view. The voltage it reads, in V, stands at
50 V
